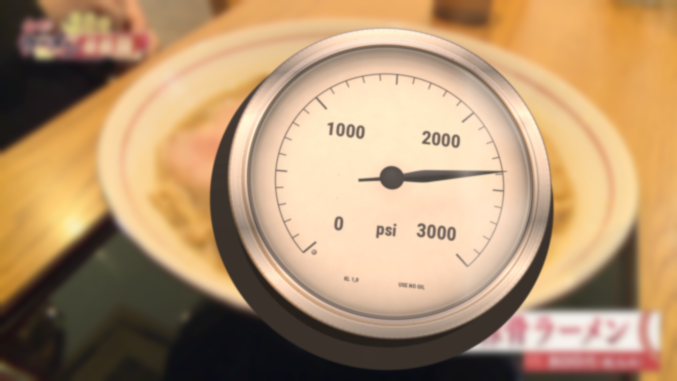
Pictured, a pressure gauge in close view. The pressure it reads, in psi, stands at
2400 psi
